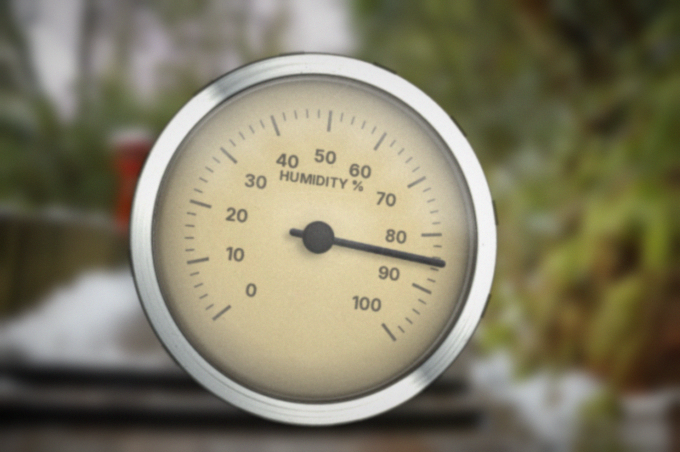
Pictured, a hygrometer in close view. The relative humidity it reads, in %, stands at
85 %
